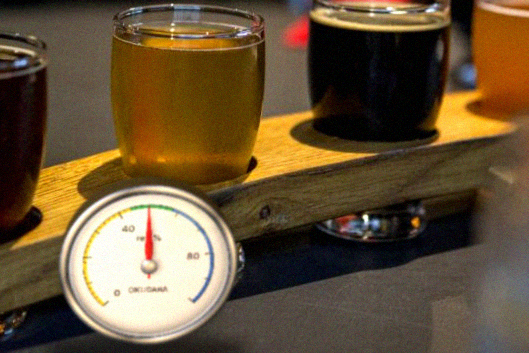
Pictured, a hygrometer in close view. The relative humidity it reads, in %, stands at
50 %
